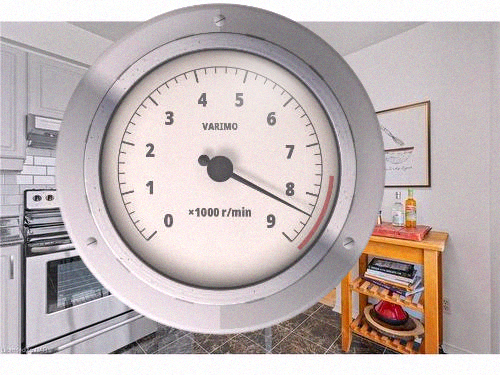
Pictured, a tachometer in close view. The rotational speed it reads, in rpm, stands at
8400 rpm
